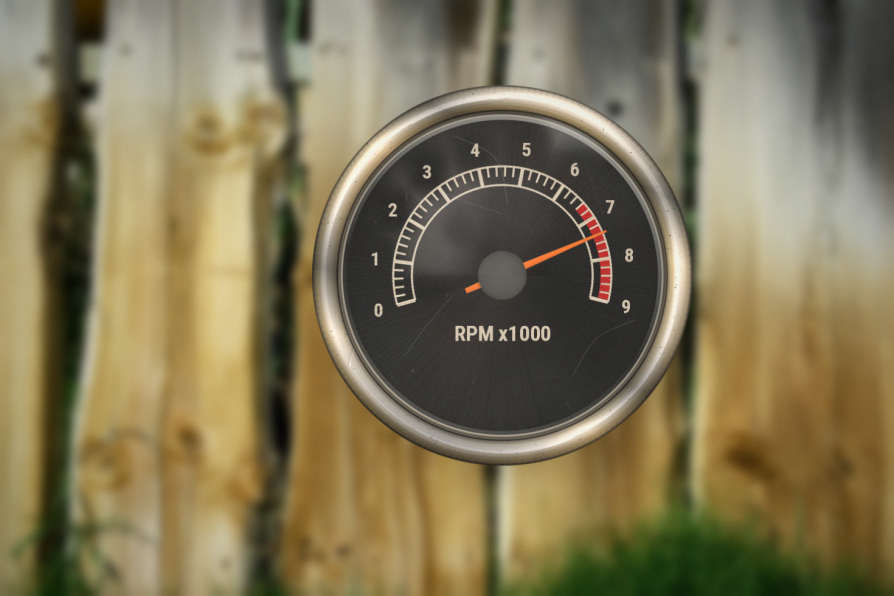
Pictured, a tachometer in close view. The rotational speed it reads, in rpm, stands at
7400 rpm
